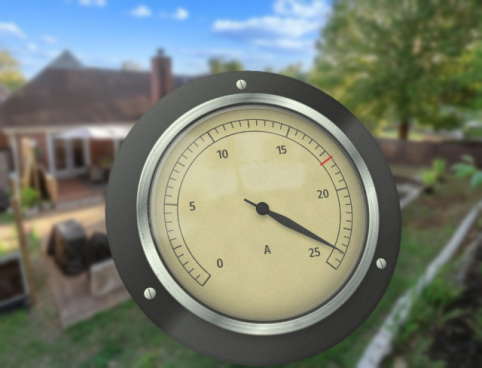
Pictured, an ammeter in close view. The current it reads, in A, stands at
24 A
